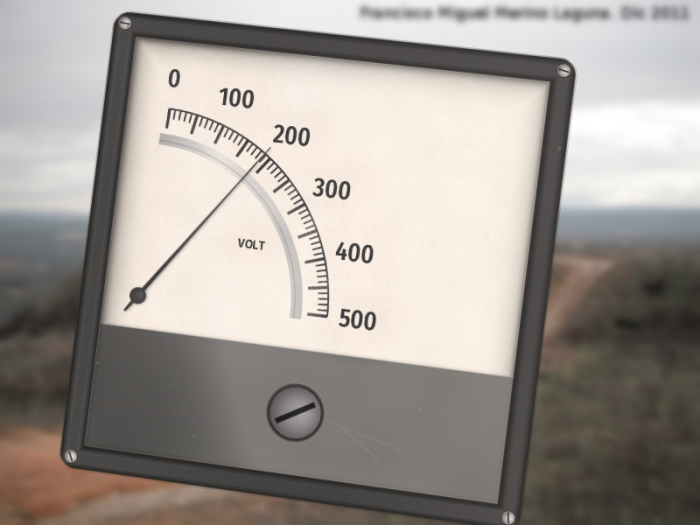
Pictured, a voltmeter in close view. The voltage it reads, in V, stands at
190 V
